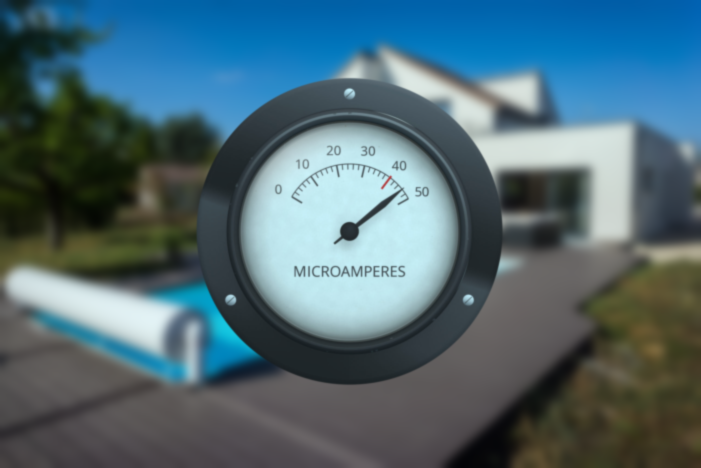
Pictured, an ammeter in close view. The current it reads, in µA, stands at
46 µA
